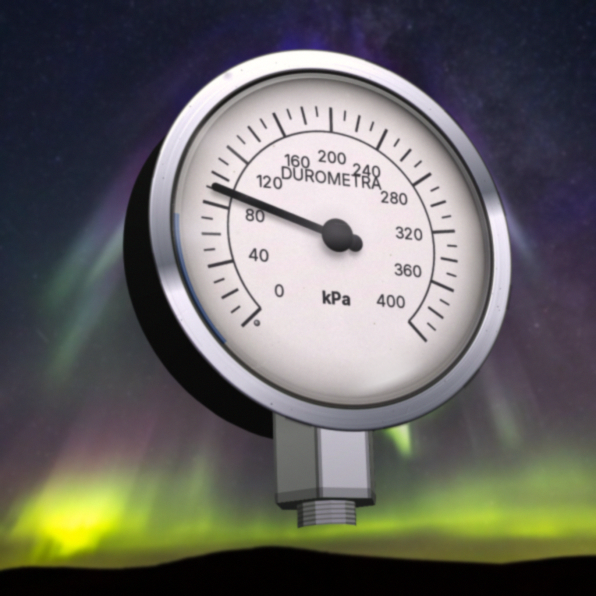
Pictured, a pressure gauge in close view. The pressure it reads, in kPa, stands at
90 kPa
